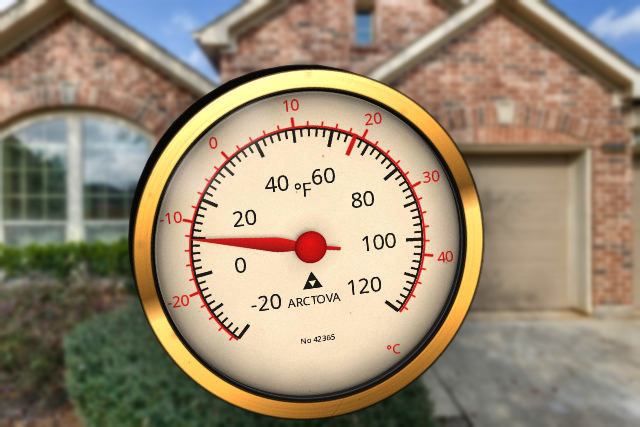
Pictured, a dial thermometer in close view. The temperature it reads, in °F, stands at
10 °F
